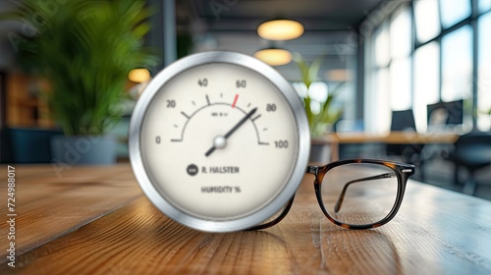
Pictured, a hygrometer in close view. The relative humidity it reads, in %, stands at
75 %
